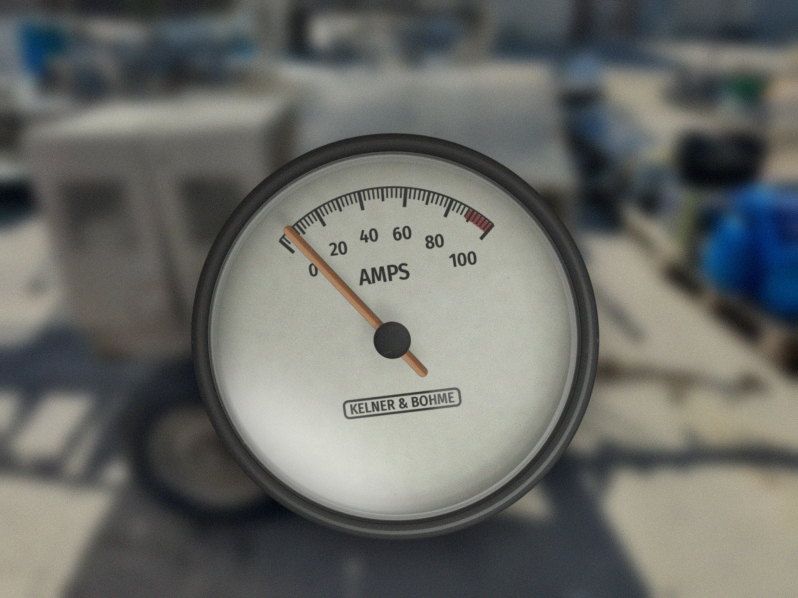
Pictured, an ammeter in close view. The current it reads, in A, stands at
6 A
